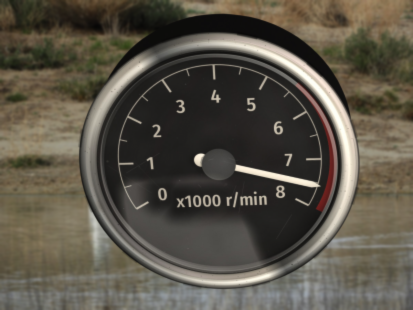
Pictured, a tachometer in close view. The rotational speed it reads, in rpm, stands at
7500 rpm
